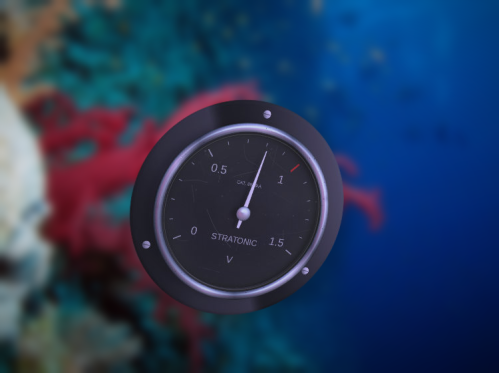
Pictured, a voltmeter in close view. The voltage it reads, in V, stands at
0.8 V
